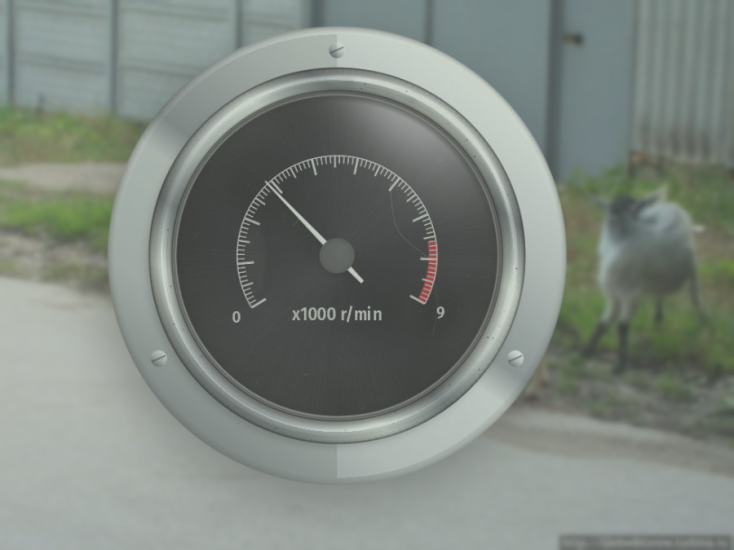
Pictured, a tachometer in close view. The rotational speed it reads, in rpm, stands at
2900 rpm
